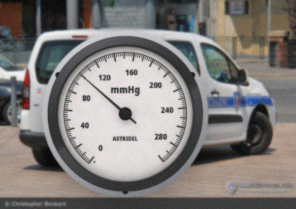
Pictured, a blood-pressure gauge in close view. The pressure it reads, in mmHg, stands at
100 mmHg
